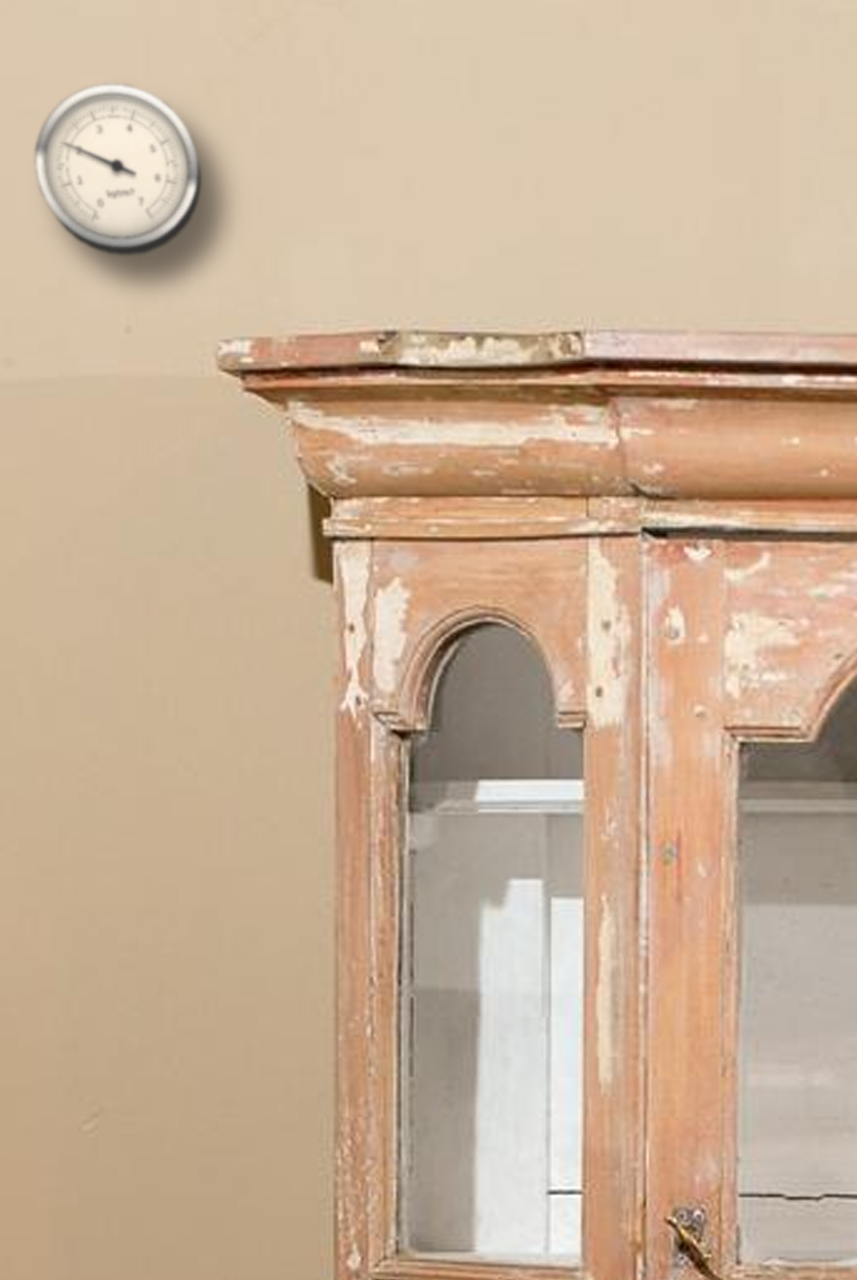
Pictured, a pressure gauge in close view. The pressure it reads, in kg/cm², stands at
2 kg/cm²
